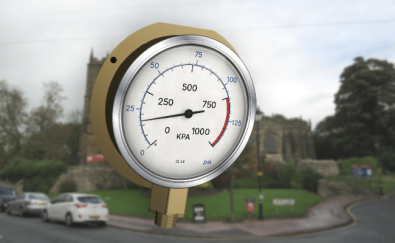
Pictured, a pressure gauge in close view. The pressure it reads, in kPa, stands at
125 kPa
